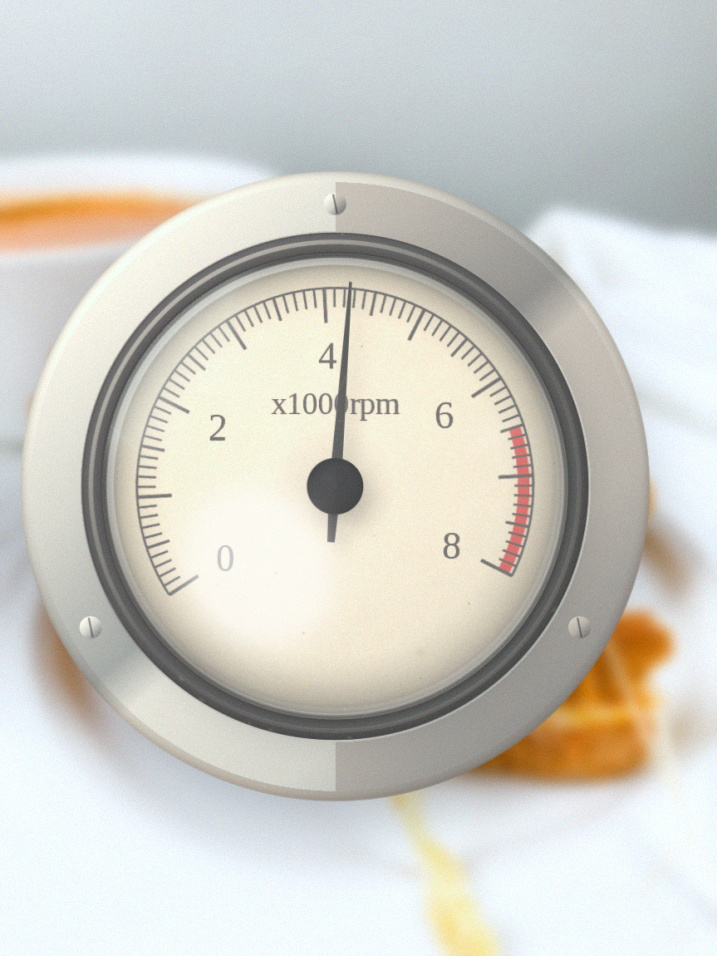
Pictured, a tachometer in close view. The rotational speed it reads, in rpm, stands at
4250 rpm
